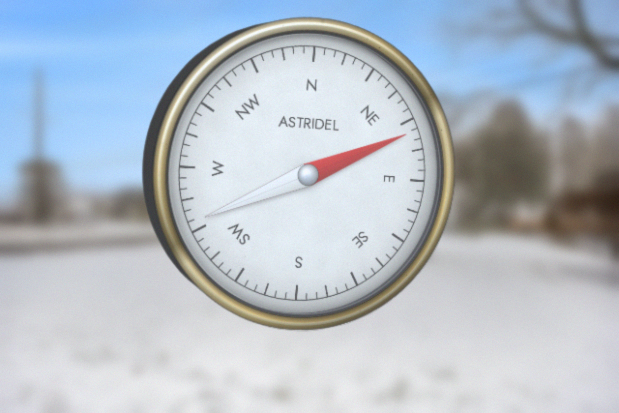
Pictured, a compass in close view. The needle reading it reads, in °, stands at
65 °
